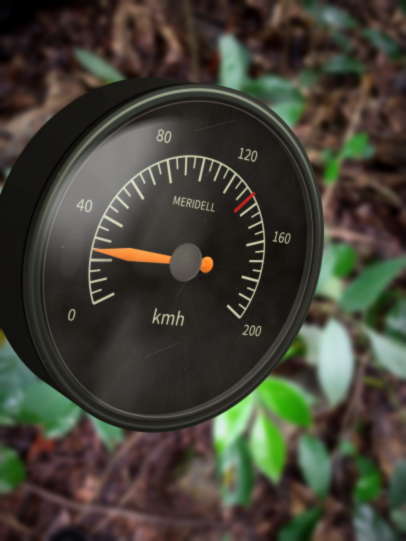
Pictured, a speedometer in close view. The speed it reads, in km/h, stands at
25 km/h
